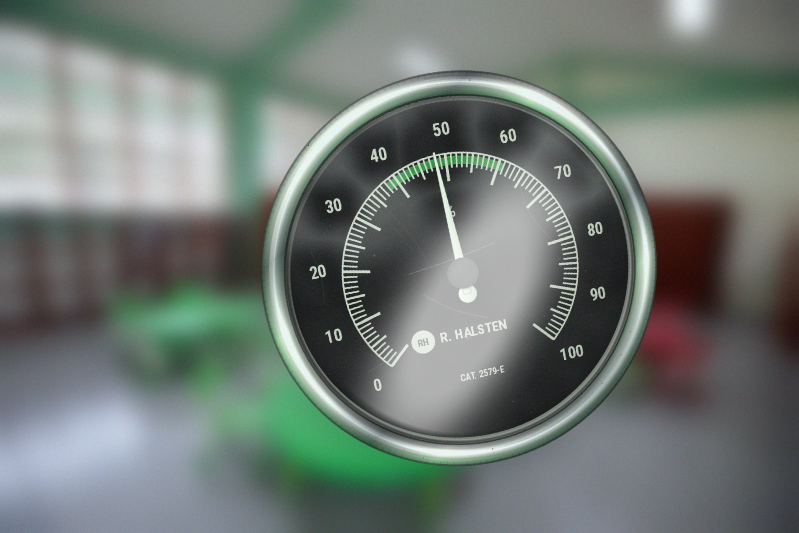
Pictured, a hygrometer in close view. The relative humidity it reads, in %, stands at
48 %
